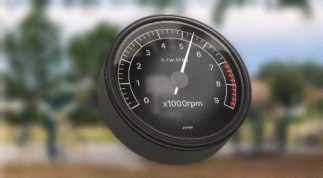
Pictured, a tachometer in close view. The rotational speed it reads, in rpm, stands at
5400 rpm
